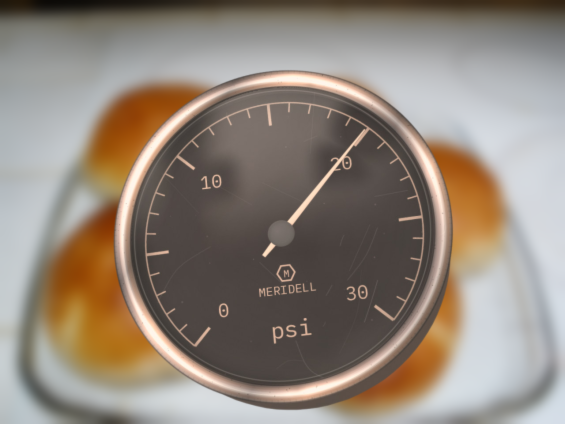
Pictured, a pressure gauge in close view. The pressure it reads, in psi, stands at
20 psi
